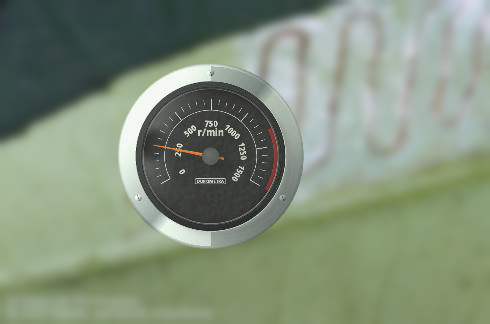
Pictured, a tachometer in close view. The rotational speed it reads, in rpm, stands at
250 rpm
